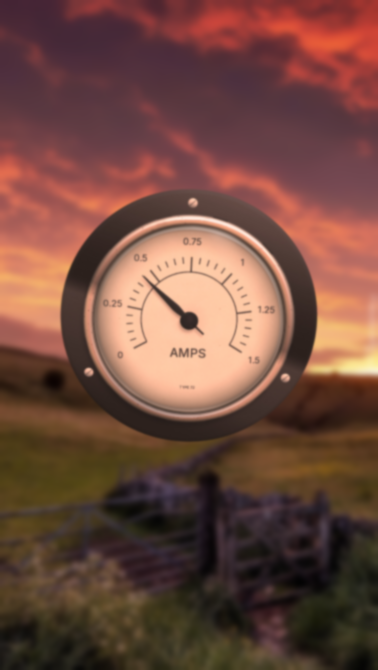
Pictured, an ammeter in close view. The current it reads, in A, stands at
0.45 A
